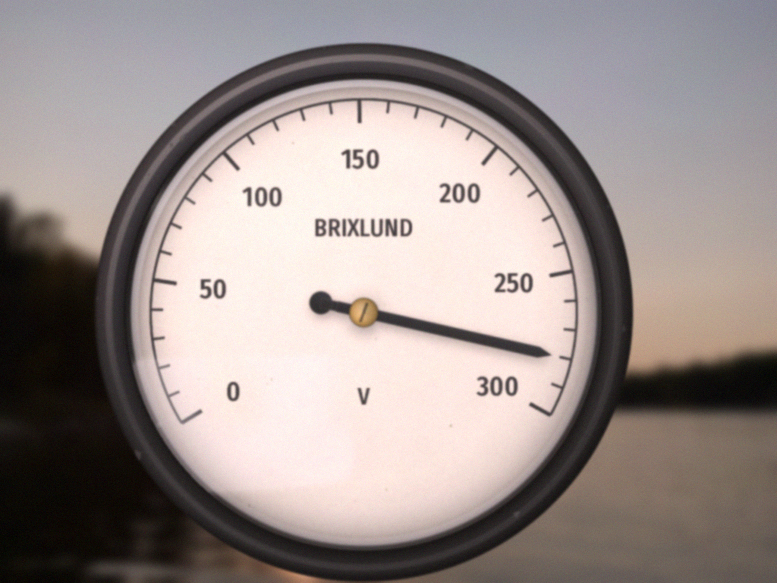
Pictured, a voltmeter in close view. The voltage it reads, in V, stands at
280 V
